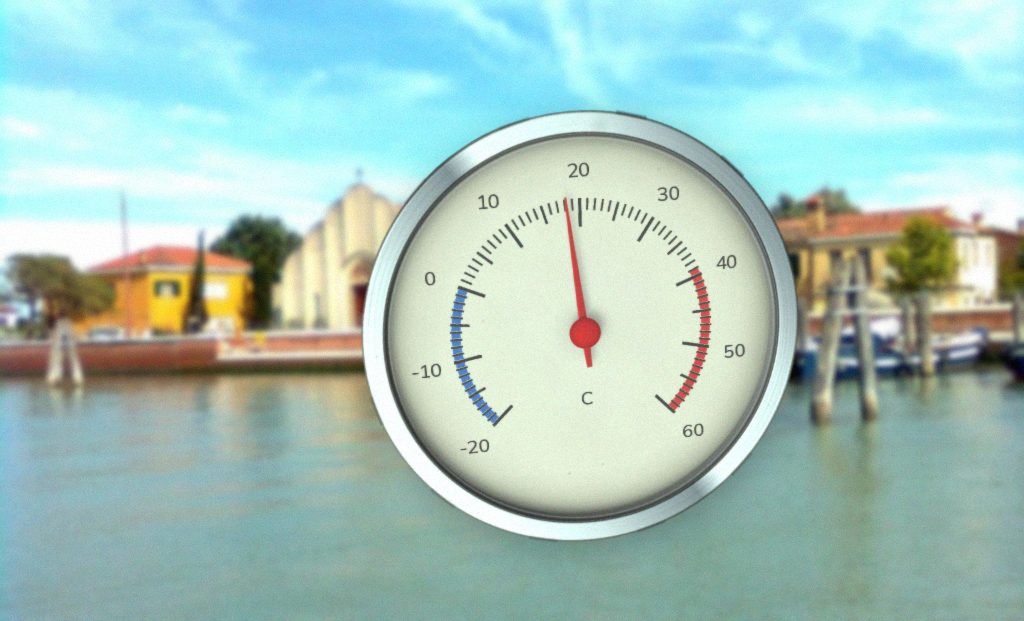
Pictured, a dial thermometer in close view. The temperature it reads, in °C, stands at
18 °C
